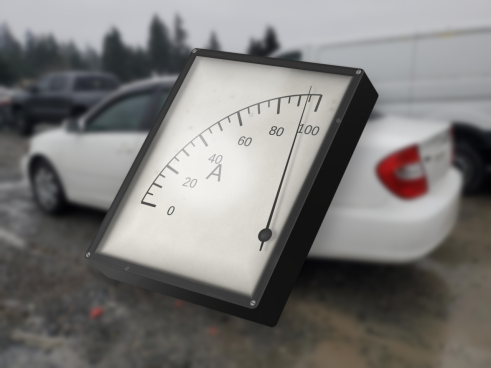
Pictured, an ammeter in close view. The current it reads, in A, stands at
95 A
